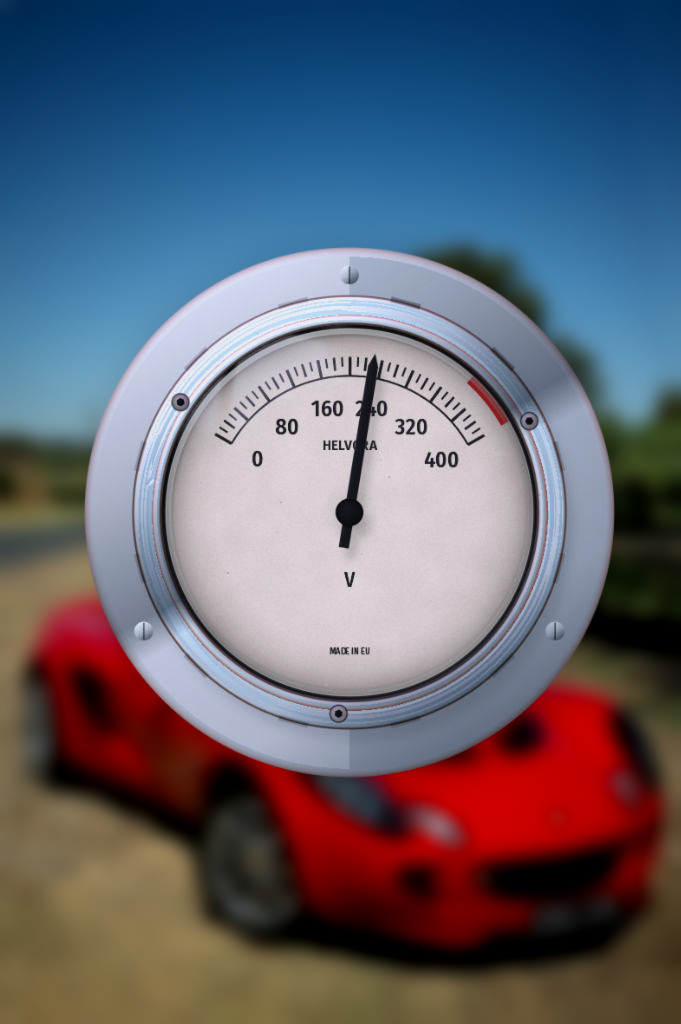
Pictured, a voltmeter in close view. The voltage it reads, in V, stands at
230 V
